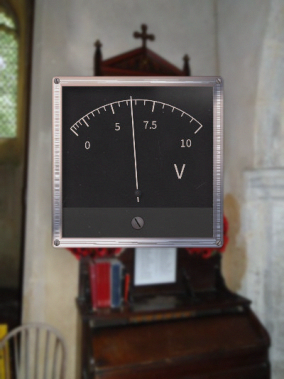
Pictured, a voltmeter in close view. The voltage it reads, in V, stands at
6.25 V
